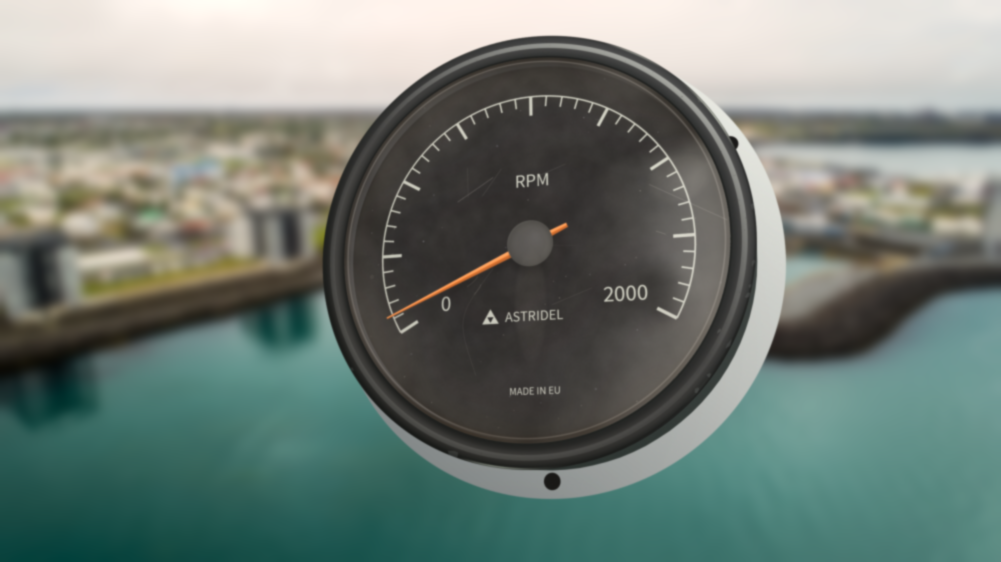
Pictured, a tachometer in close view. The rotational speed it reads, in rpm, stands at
50 rpm
